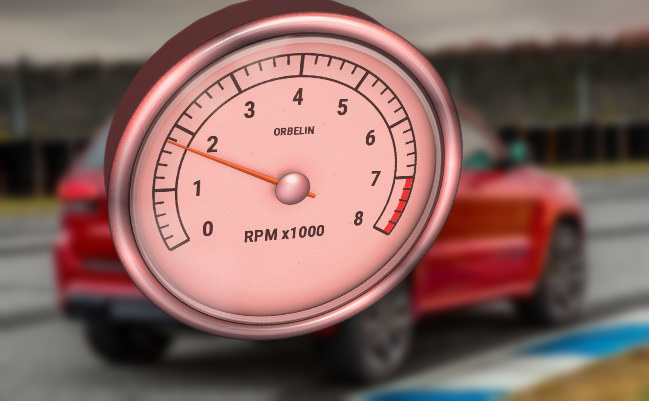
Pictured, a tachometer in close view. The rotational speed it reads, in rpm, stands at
1800 rpm
